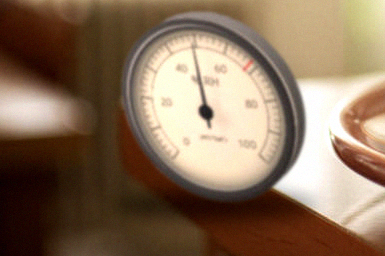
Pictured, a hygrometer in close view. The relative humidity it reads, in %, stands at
50 %
